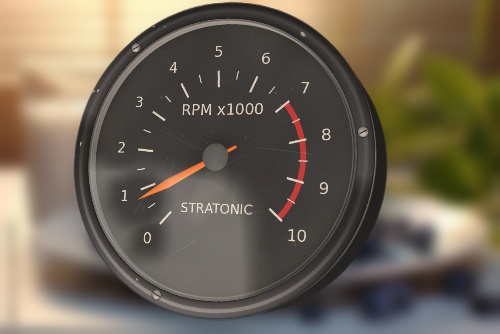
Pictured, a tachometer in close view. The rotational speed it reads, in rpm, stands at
750 rpm
